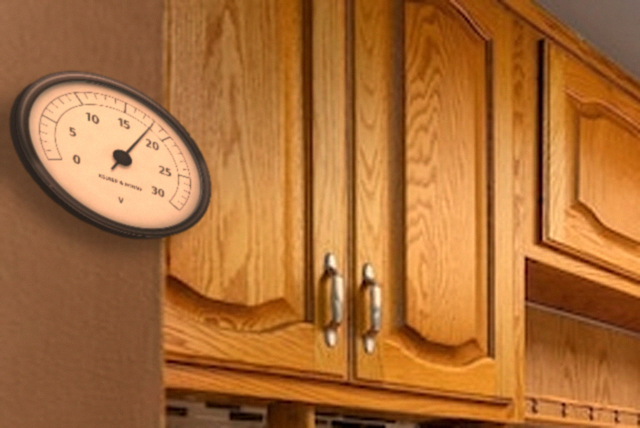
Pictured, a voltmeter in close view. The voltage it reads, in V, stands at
18 V
